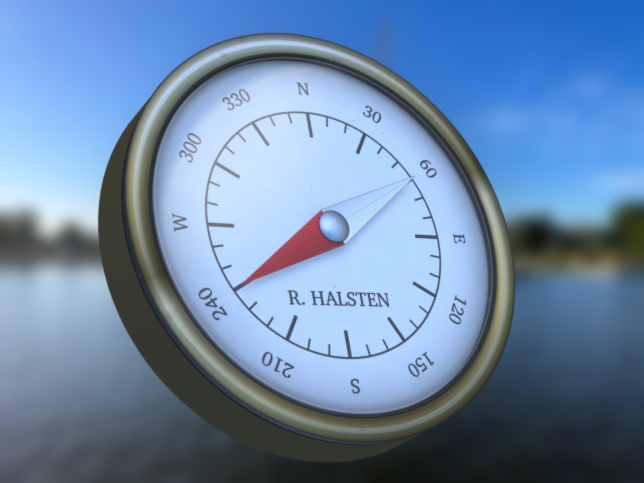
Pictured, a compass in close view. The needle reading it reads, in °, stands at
240 °
